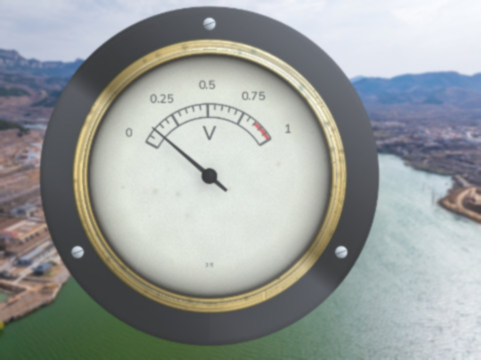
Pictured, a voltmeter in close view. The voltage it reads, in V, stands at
0.1 V
